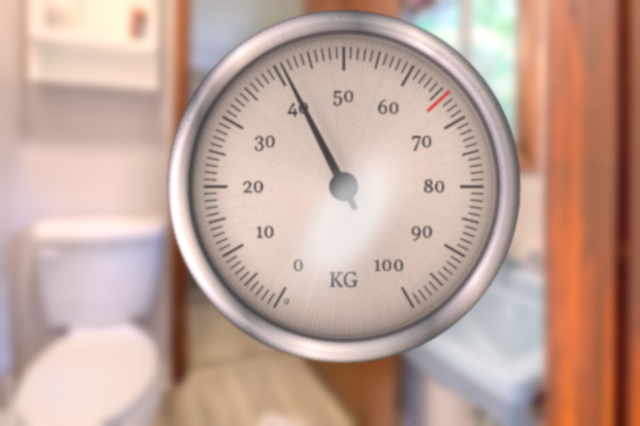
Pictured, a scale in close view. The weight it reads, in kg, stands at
41 kg
